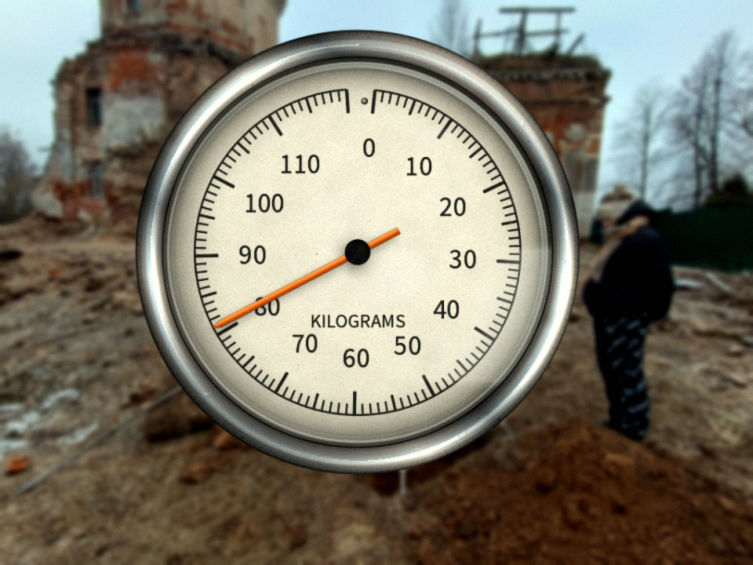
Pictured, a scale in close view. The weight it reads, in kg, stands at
81 kg
